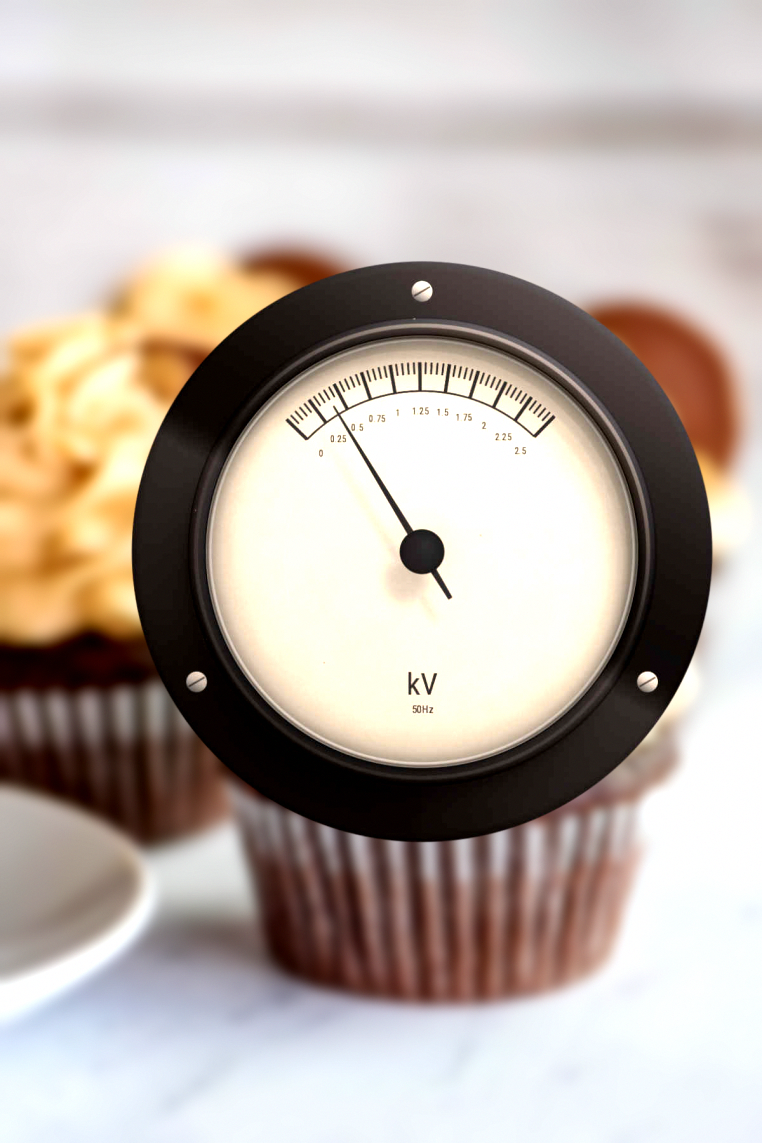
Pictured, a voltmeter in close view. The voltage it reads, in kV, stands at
0.4 kV
